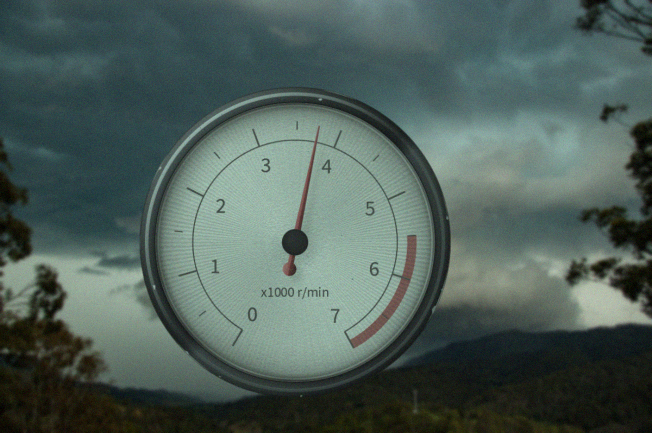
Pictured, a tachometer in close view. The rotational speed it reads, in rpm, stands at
3750 rpm
